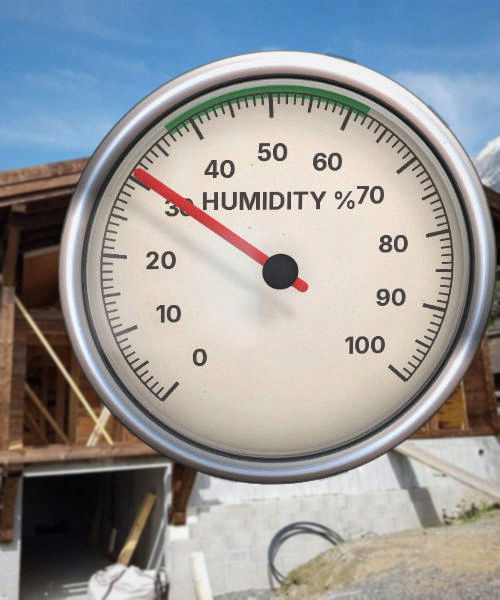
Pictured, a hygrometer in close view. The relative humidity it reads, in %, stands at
31 %
